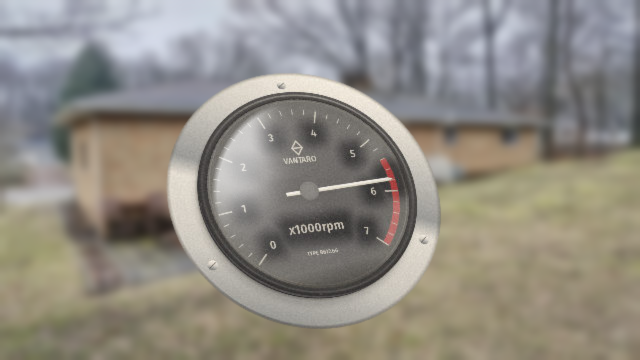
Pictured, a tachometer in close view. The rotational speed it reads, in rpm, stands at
5800 rpm
